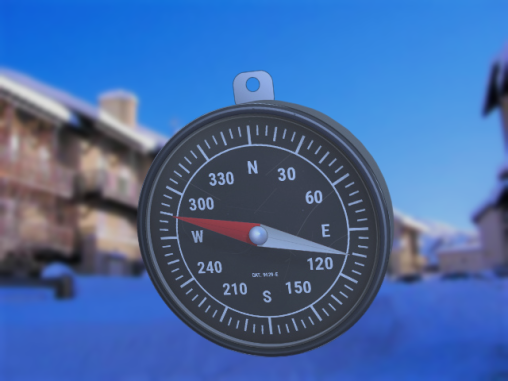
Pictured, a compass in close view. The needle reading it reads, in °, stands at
285 °
